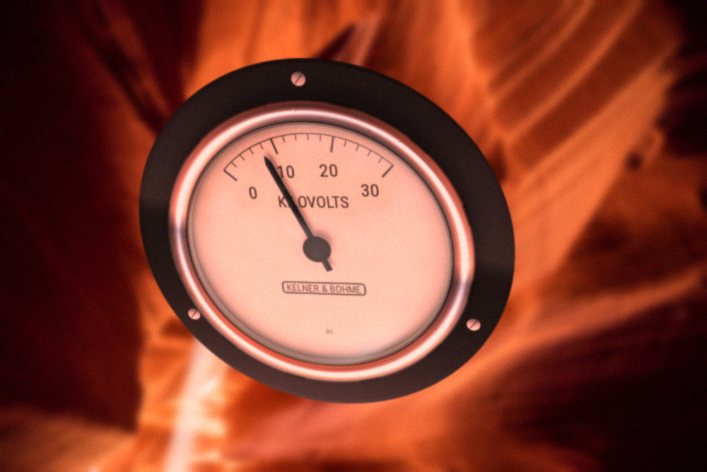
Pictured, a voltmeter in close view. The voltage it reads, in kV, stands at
8 kV
